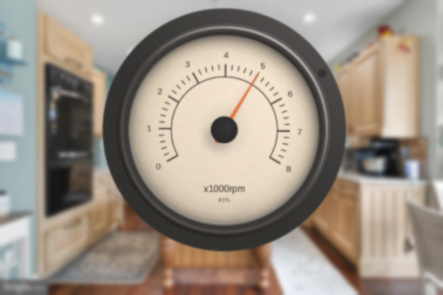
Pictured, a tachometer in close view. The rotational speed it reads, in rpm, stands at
5000 rpm
